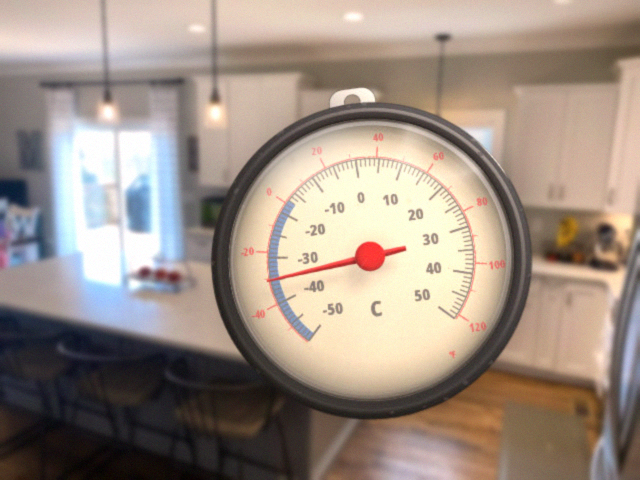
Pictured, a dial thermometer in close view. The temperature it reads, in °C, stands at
-35 °C
